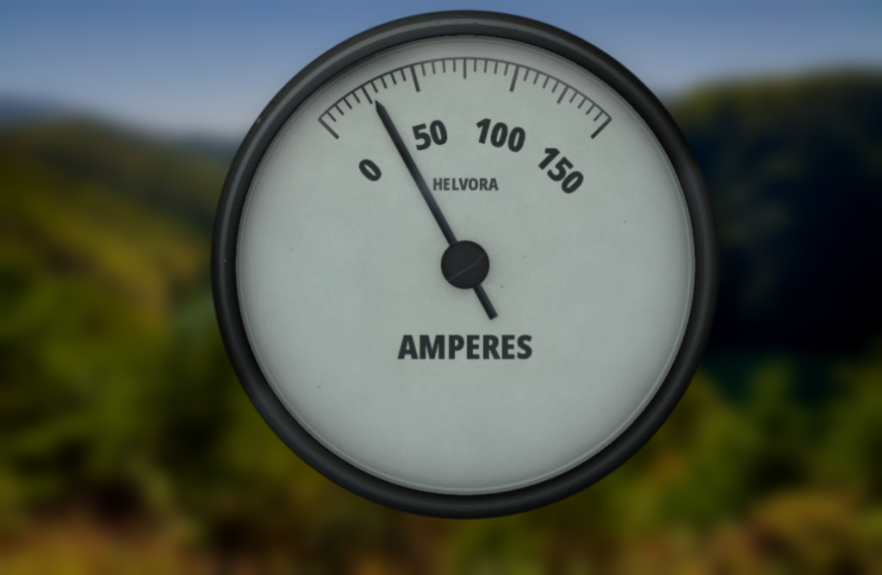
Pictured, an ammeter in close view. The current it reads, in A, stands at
27.5 A
